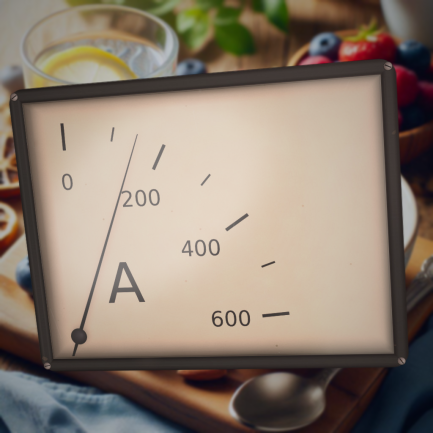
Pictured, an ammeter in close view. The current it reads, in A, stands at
150 A
